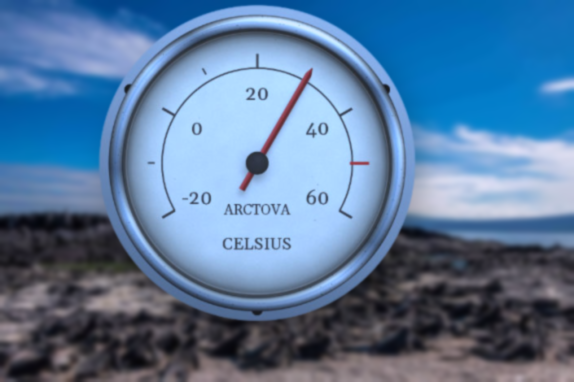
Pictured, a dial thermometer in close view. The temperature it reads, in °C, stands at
30 °C
